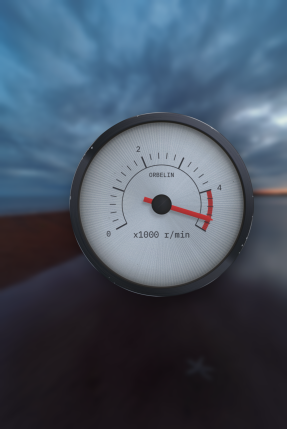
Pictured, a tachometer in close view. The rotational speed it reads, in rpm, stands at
4700 rpm
